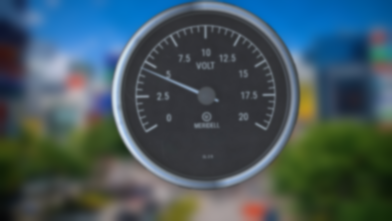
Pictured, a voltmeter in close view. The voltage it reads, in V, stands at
4.5 V
